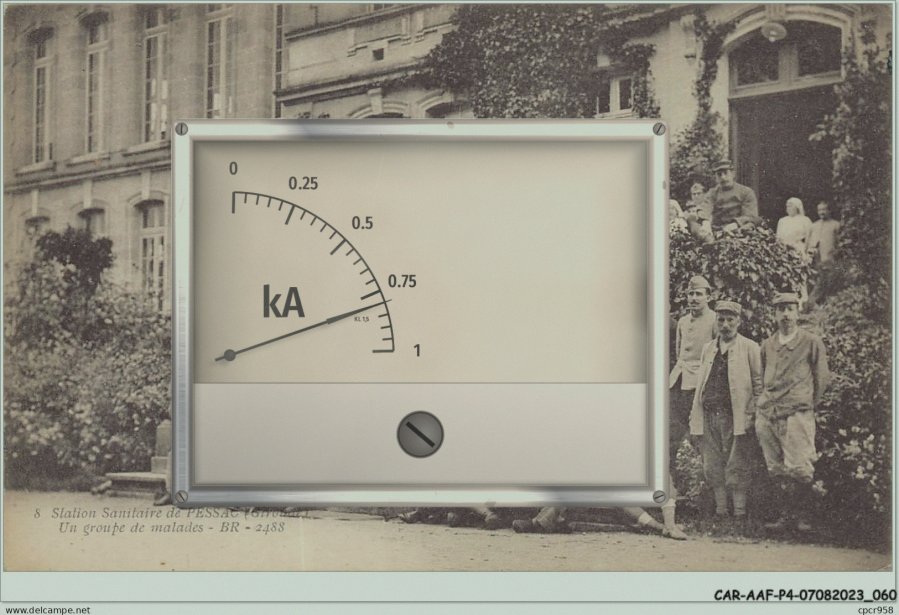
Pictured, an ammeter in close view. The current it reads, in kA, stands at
0.8 kA
